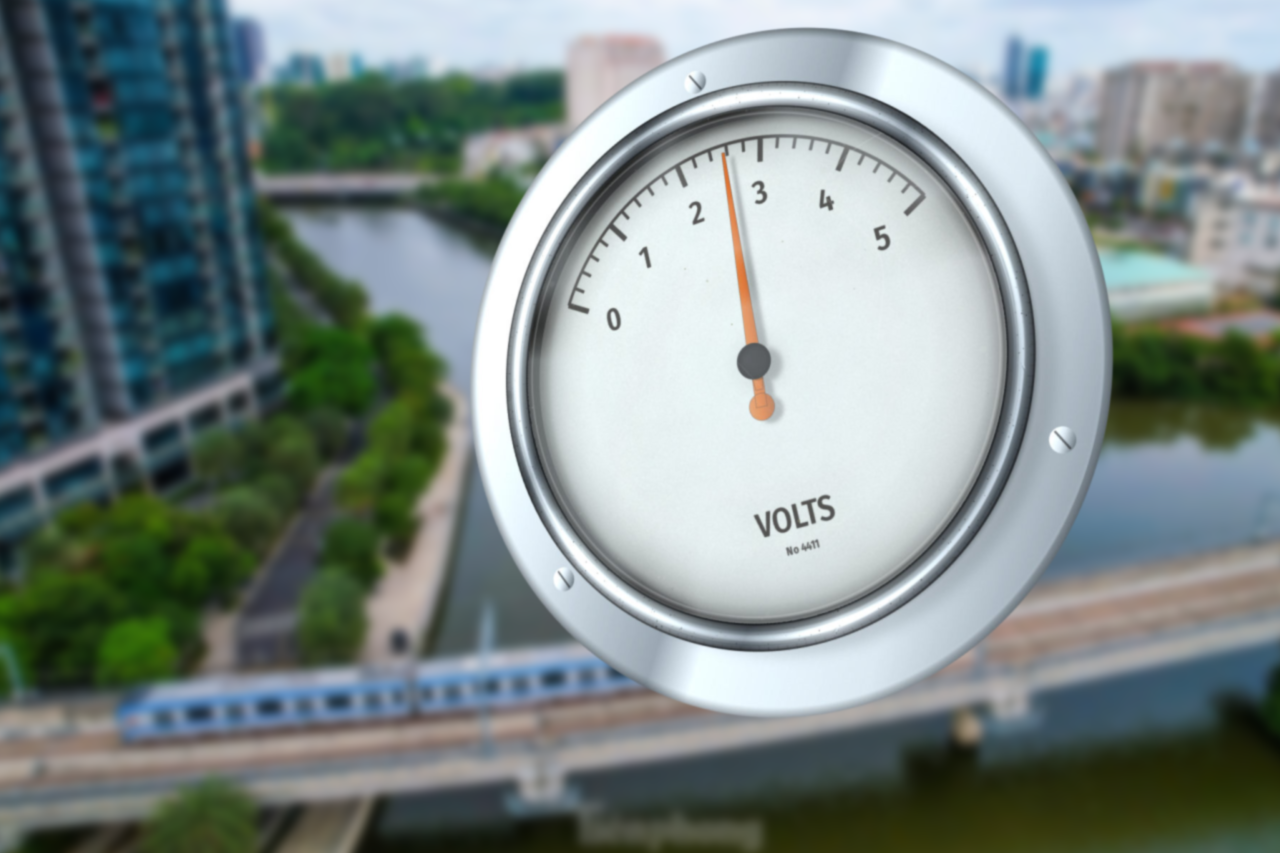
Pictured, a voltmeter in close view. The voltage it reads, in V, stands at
2.6 V
